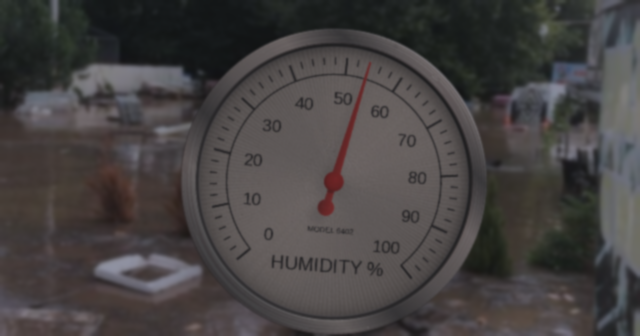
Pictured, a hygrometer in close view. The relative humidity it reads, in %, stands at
54 %
